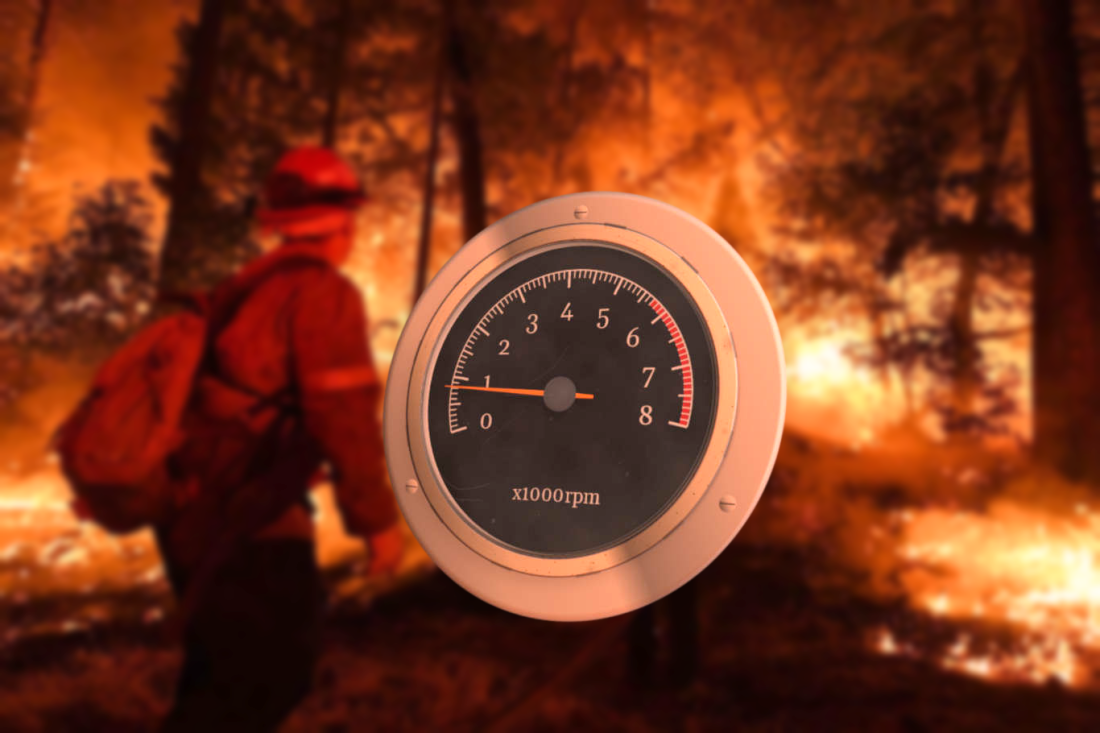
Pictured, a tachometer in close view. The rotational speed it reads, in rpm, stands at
800 rpm
